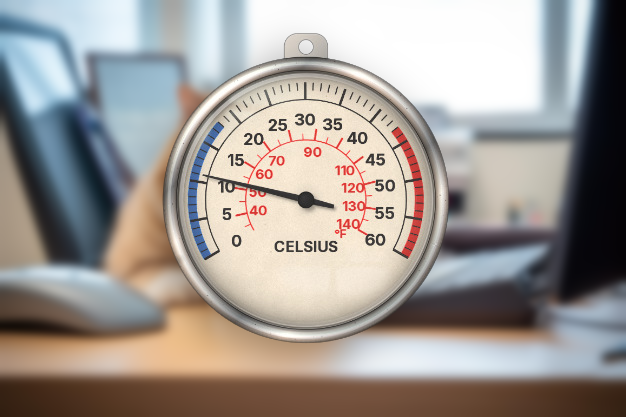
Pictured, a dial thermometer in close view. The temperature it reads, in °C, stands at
11 °C
